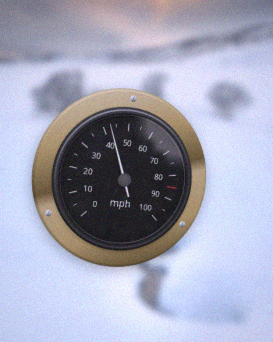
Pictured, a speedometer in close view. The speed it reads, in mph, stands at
42.5 mph
